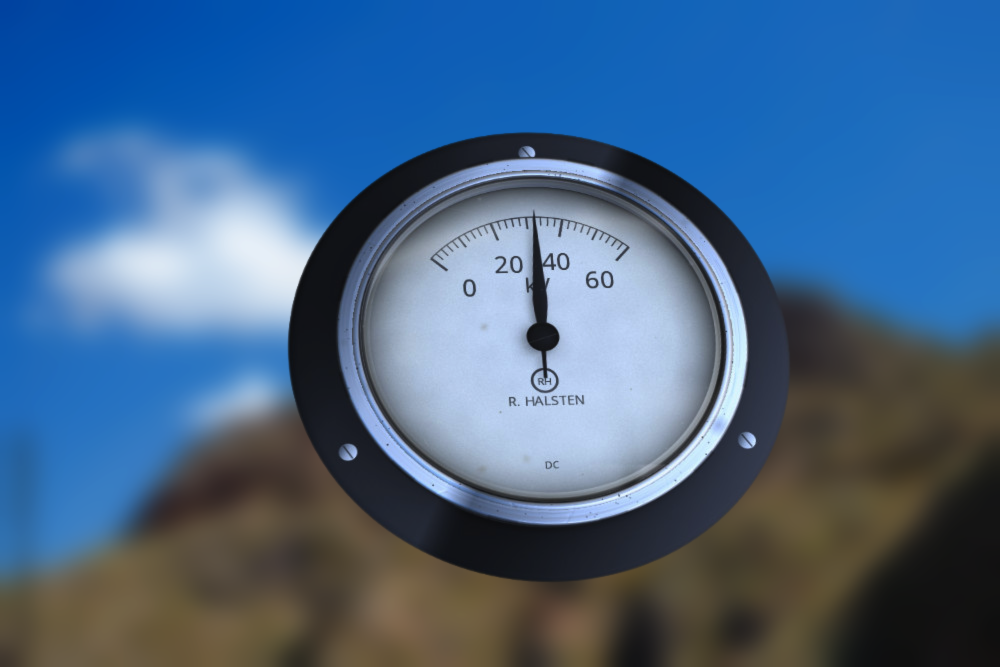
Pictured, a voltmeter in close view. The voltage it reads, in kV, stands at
32 kV
